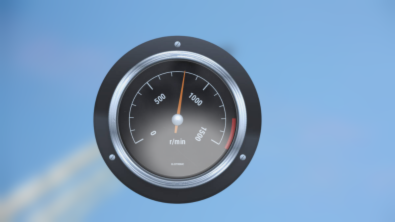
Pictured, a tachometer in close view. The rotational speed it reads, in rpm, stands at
800 rpm
